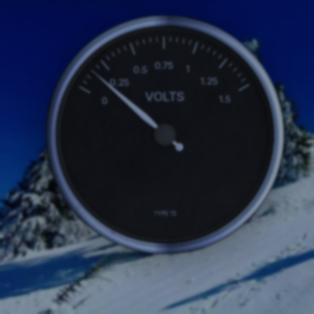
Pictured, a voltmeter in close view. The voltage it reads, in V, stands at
0.15 V
